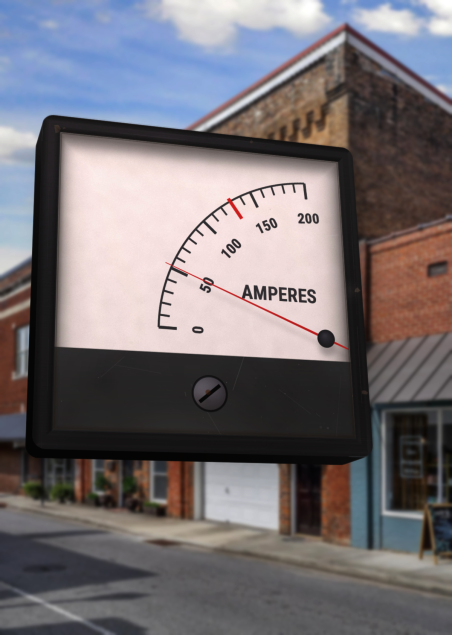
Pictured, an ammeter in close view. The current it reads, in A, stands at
50 A
